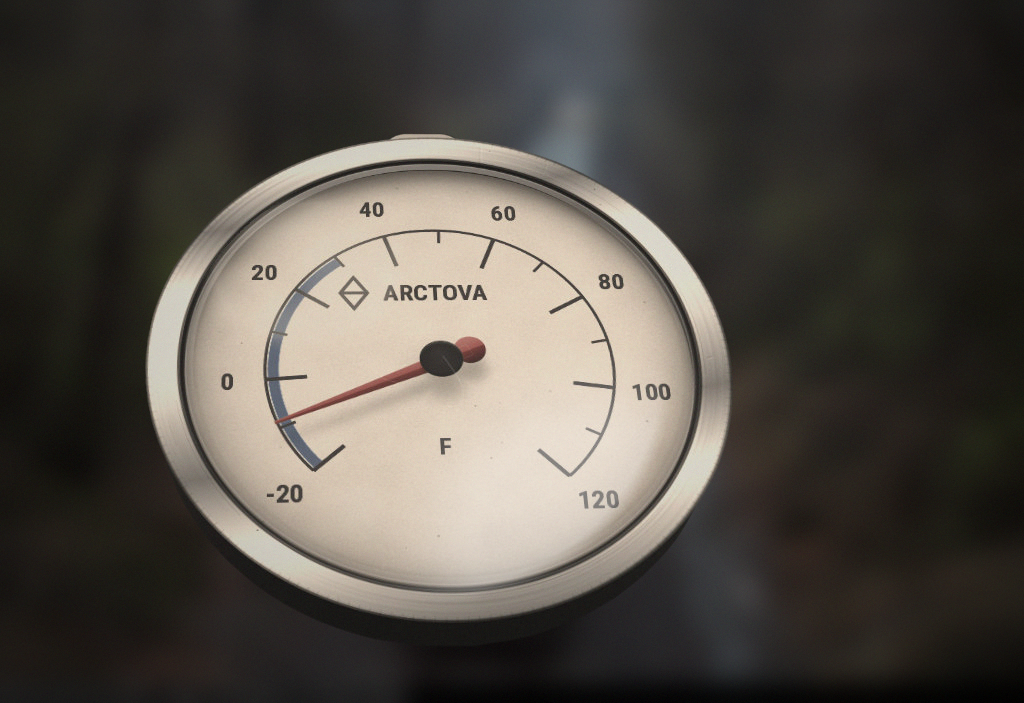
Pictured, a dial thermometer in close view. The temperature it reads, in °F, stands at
-10 °F
